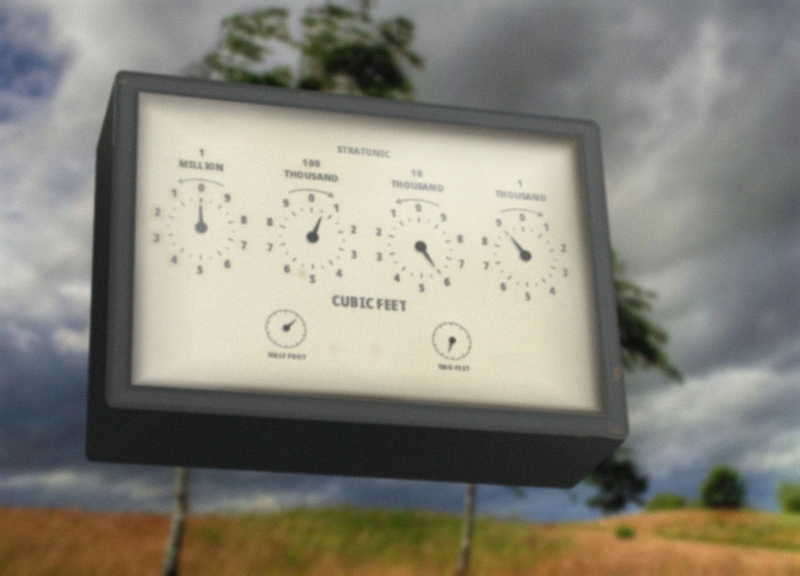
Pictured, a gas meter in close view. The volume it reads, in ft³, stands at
5900 ft³
